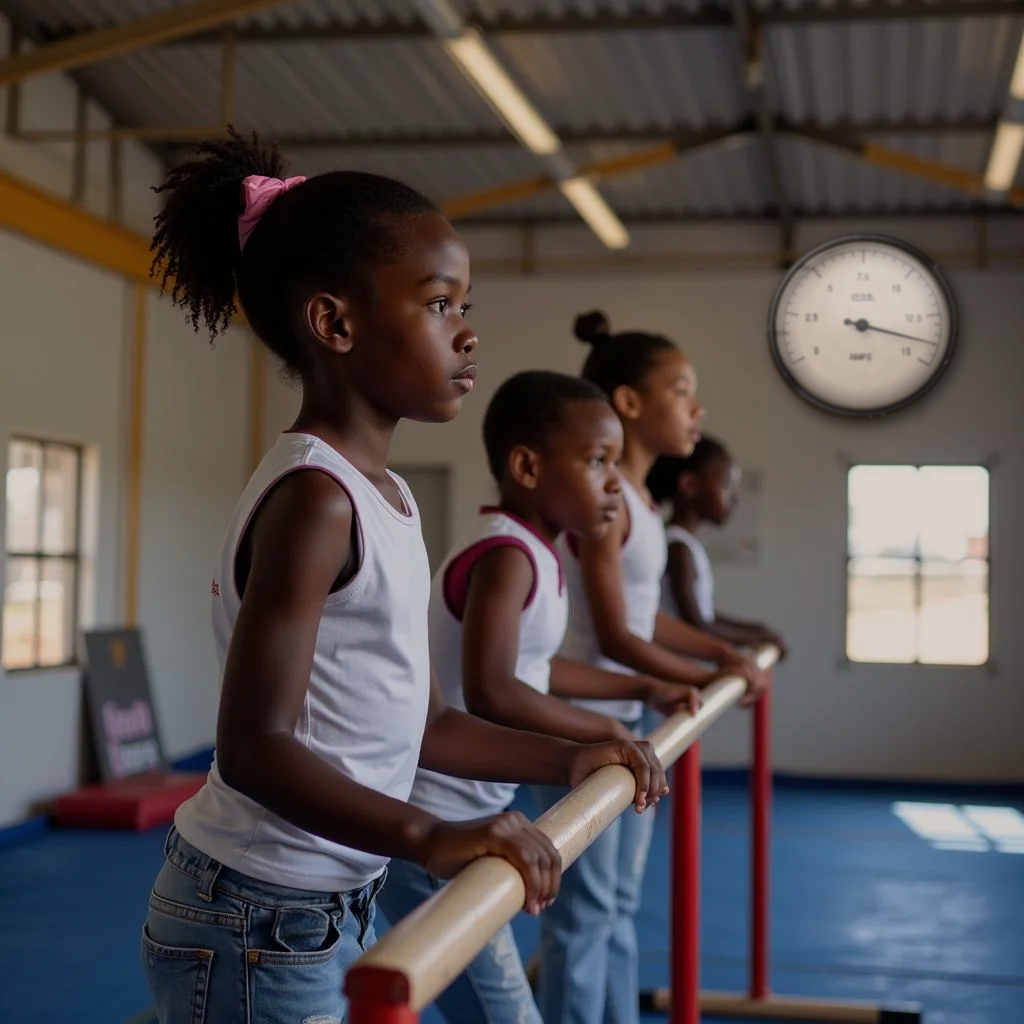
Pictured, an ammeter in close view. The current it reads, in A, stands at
14 A
